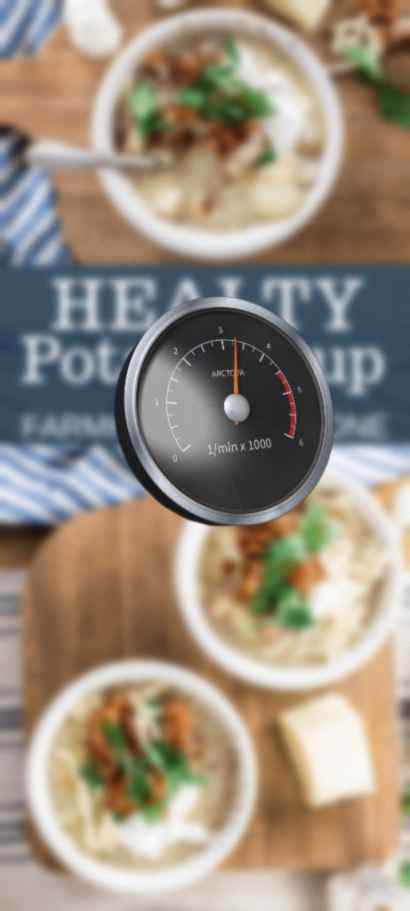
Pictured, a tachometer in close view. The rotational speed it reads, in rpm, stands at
3250 rpm
